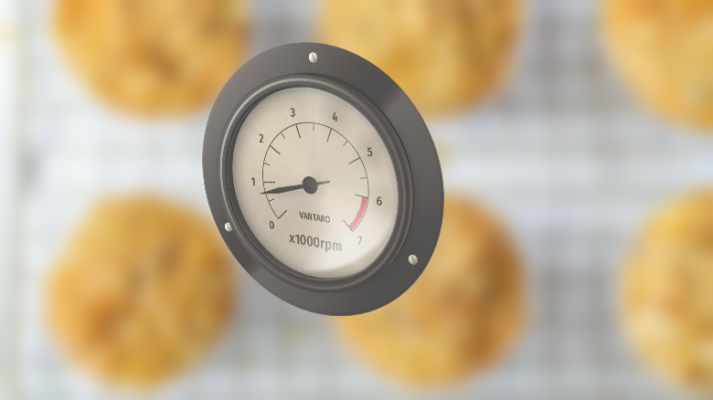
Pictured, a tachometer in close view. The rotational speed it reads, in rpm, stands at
750 rpm
